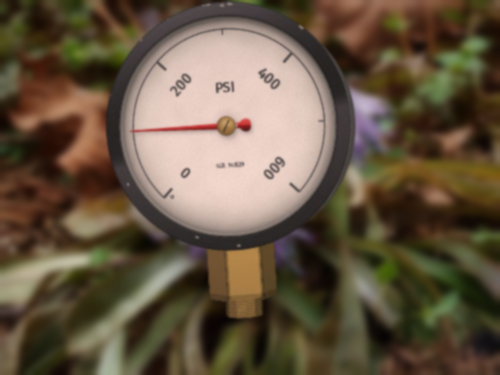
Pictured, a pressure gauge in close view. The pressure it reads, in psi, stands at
100 psi
